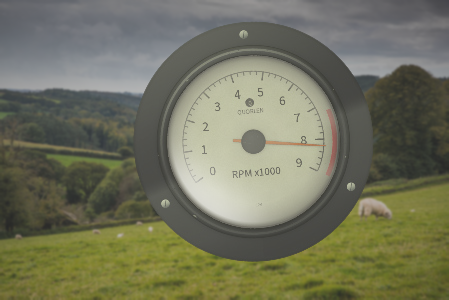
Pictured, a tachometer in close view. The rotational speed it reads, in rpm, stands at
8200 rpm
